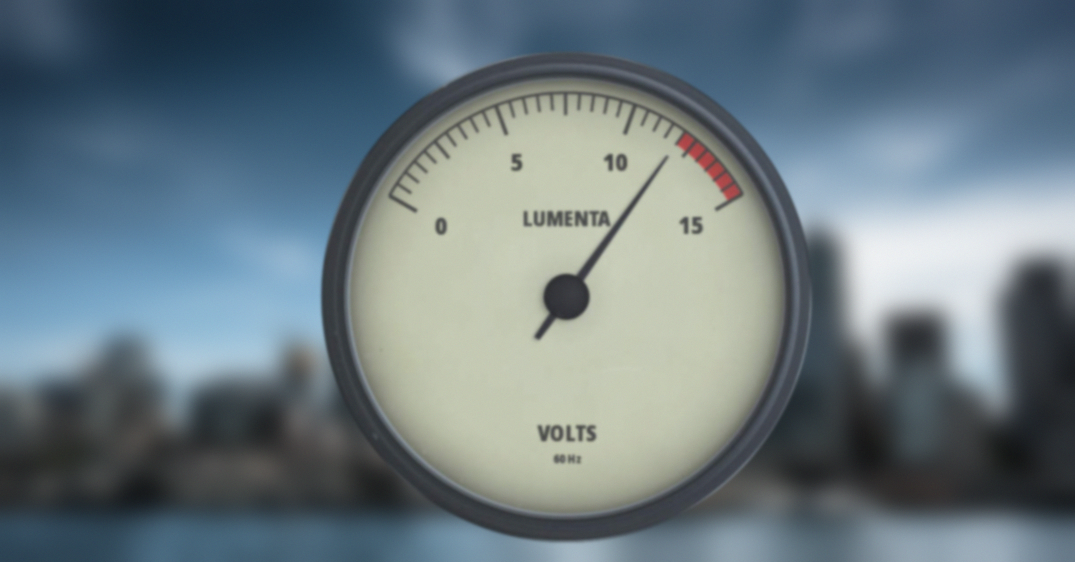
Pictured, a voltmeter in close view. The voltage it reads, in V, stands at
12 V
